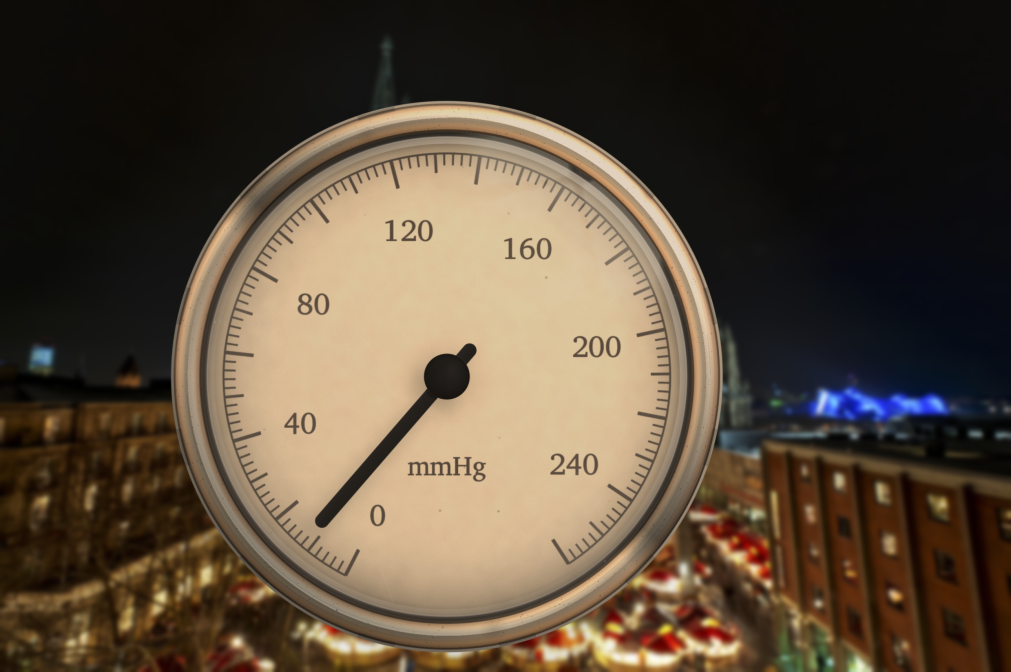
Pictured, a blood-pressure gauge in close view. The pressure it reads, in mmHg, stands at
12 mmHg
